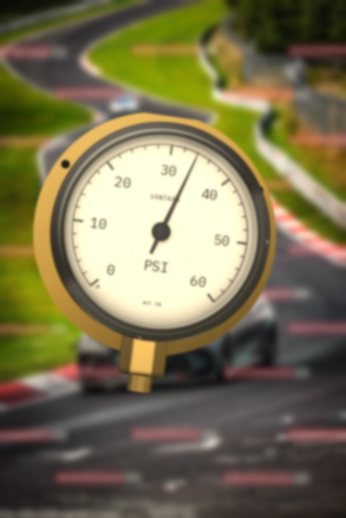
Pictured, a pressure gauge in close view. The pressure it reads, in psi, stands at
34 psi
